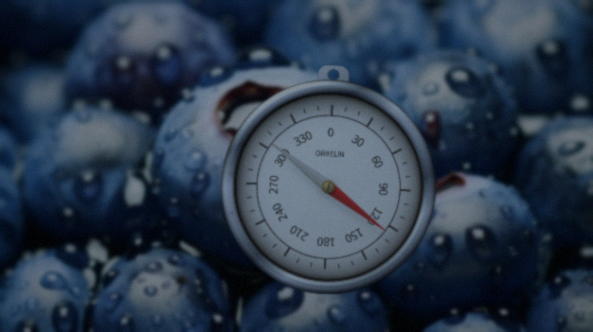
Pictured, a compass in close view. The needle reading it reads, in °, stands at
125 °
